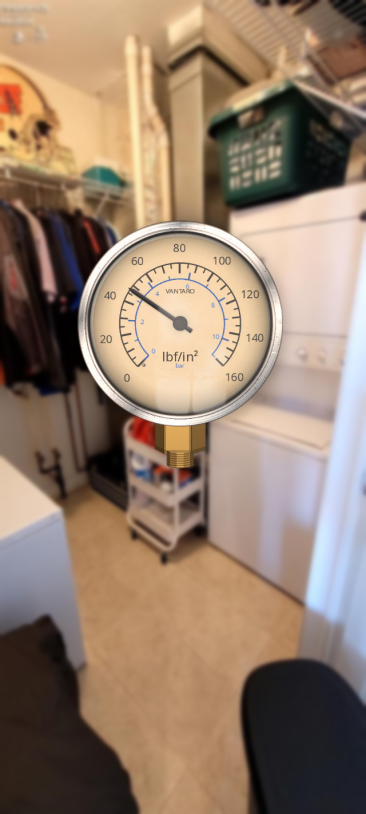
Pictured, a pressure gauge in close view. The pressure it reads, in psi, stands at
47.5 psi
